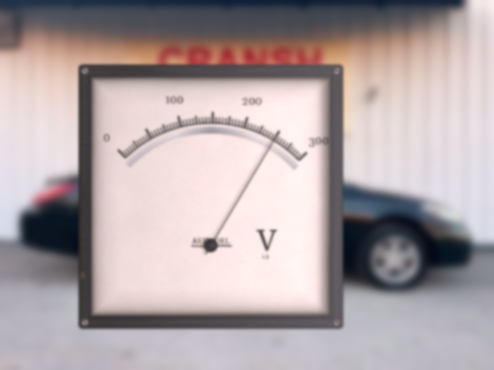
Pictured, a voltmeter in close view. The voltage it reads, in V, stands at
250 V
